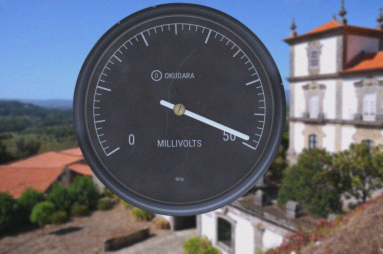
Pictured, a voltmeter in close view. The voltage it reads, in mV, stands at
49 mV
